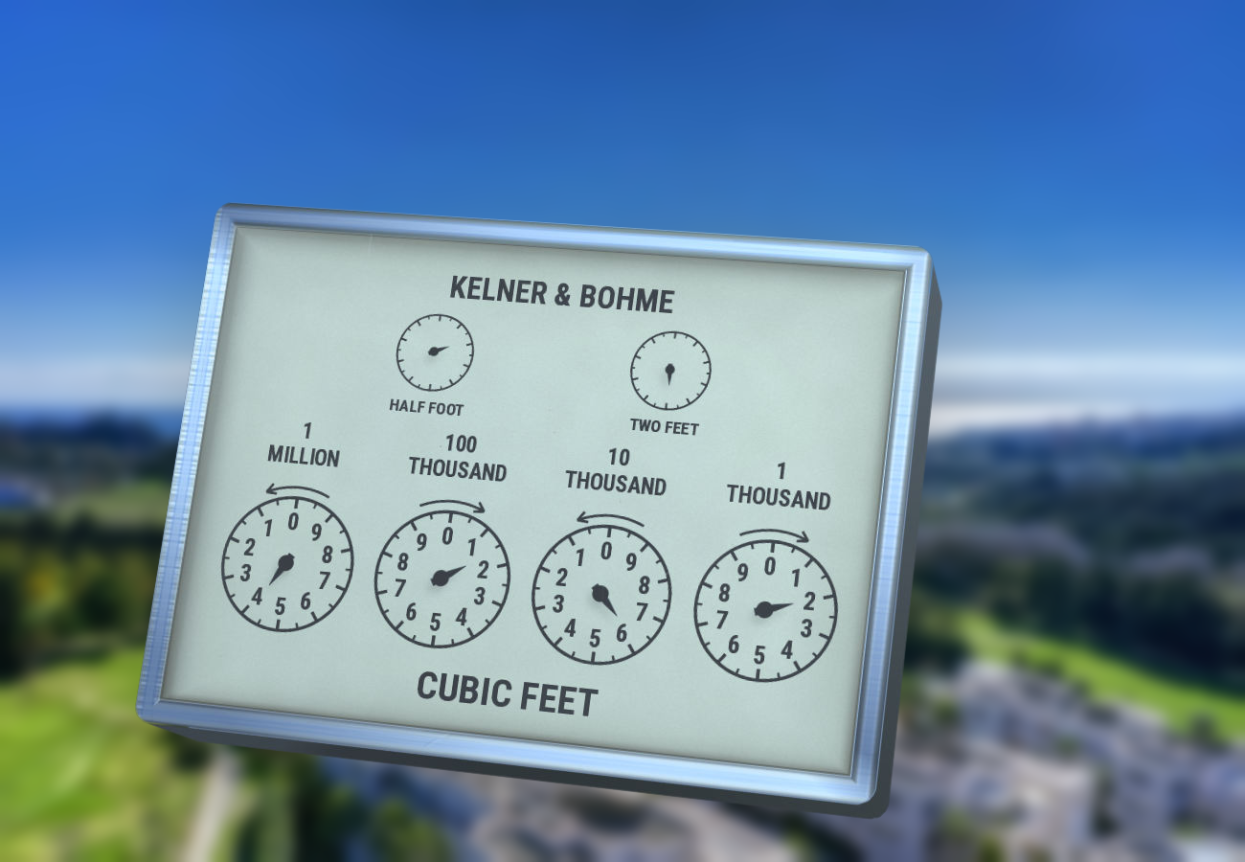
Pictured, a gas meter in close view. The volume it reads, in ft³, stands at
416200 ft³
